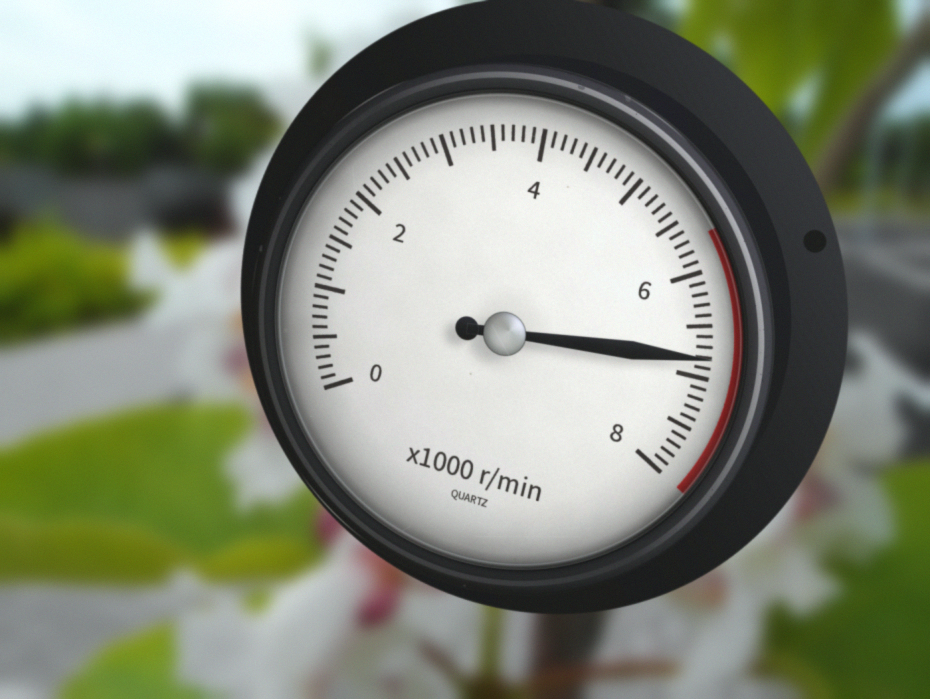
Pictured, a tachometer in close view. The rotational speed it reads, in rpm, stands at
6800 rpm
